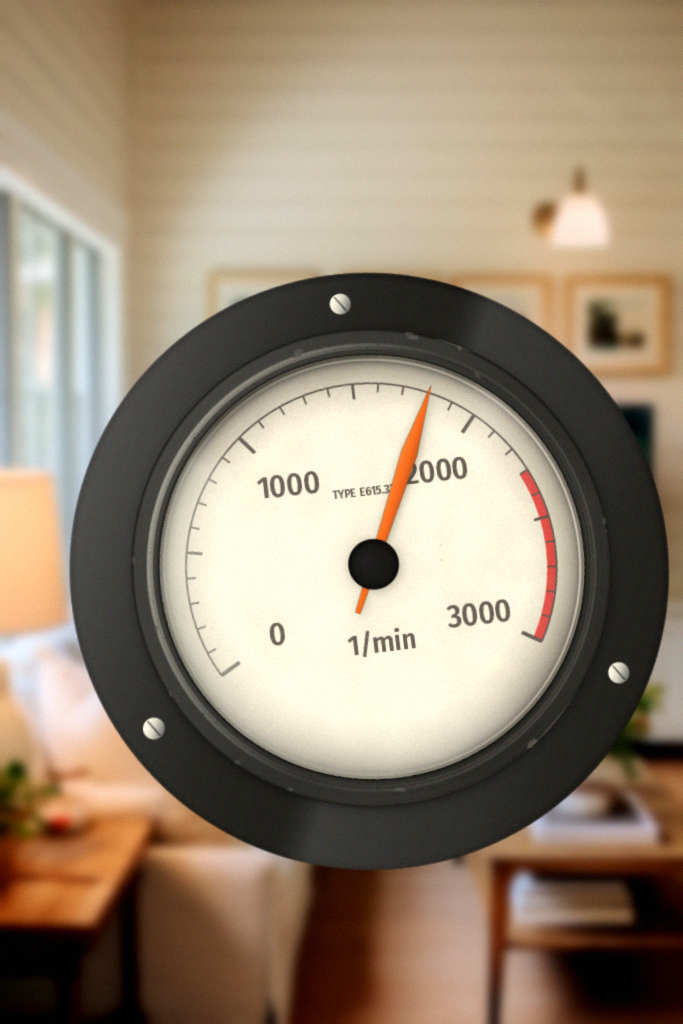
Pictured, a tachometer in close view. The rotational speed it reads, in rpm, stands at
1800 rpm
